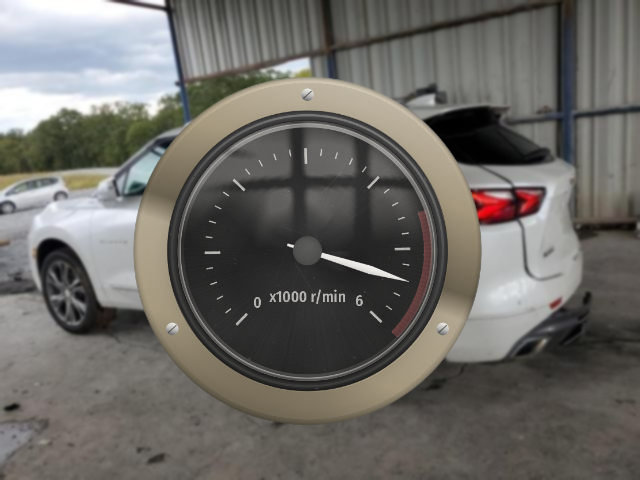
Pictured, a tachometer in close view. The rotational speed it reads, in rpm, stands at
5400 rpm
